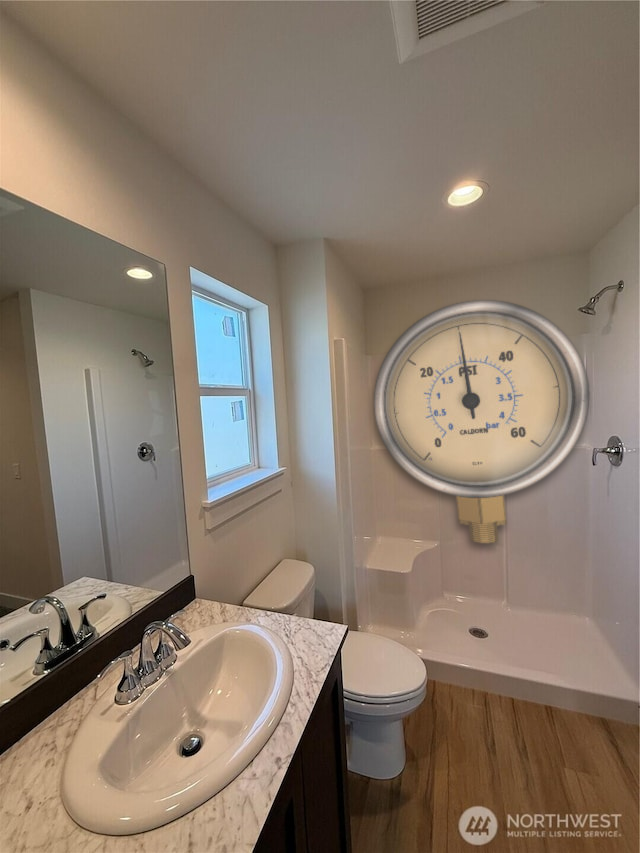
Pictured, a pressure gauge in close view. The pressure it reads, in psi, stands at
30 psi
